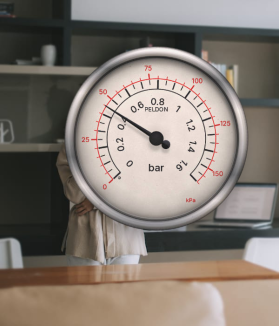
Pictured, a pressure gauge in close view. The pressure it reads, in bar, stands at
0.45 bar
